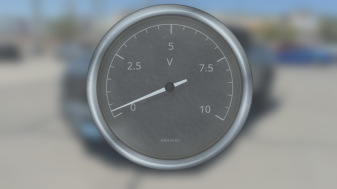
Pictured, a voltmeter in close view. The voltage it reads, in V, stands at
0.25 V
